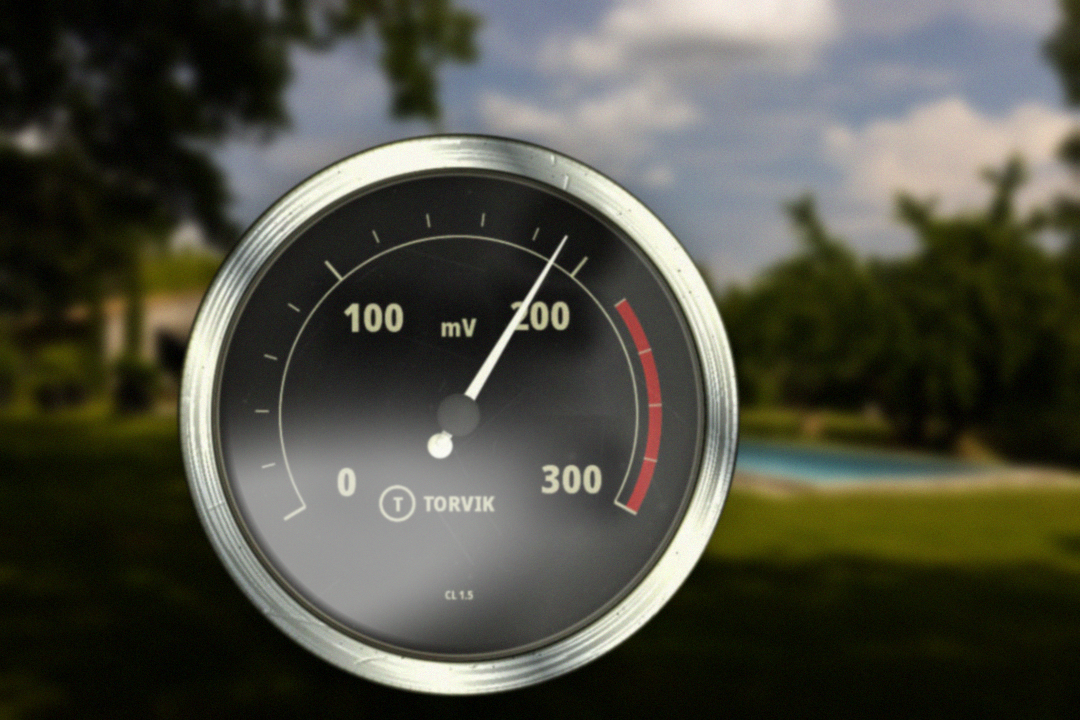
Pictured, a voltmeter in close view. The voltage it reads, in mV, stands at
190 mV
